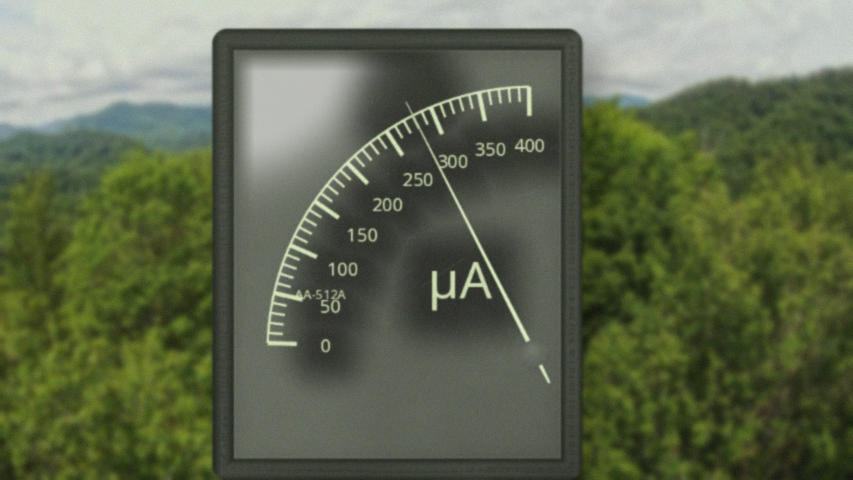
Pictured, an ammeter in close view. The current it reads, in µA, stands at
280 µA
